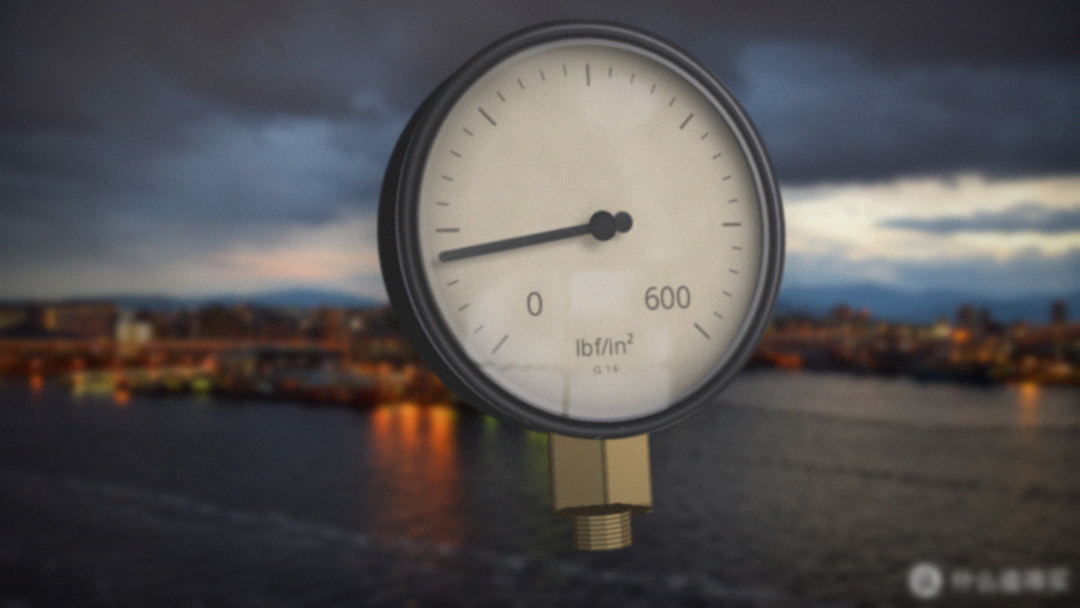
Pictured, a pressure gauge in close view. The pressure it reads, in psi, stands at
80 psi
